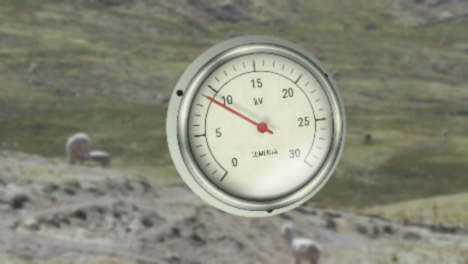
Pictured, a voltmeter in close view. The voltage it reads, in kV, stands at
9 kV
